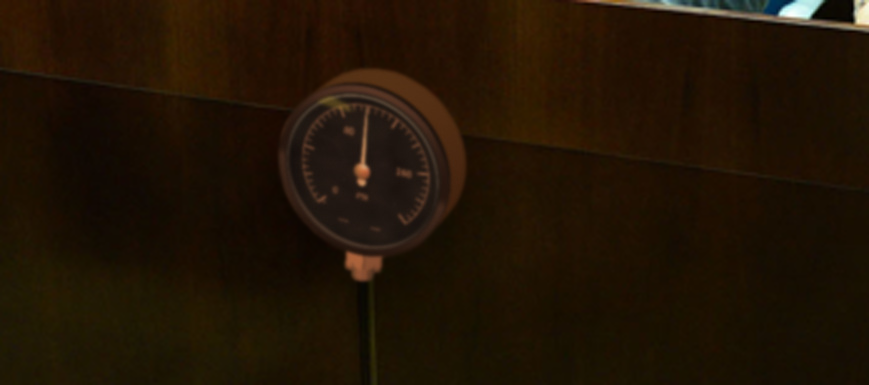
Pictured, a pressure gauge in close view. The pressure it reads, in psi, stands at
100 psi
